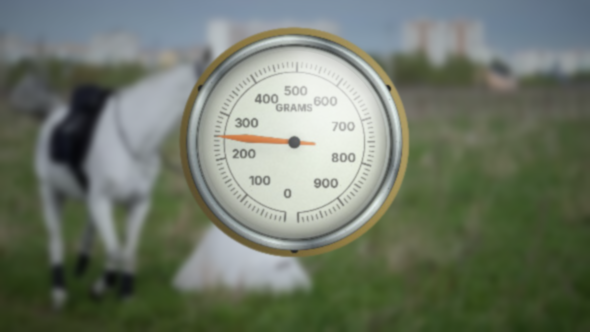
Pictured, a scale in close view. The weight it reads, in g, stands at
250 g
